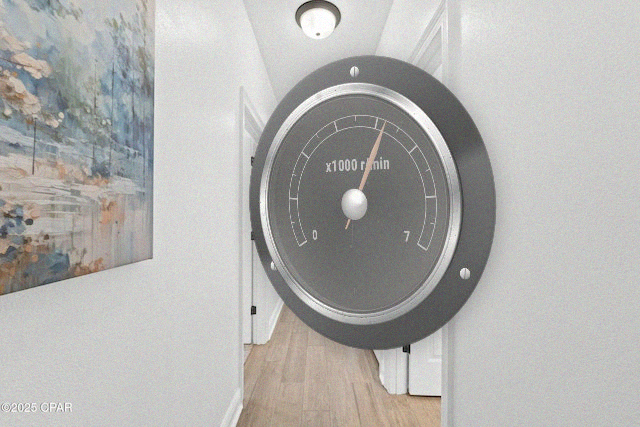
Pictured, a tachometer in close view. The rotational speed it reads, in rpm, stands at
4250 rpm
